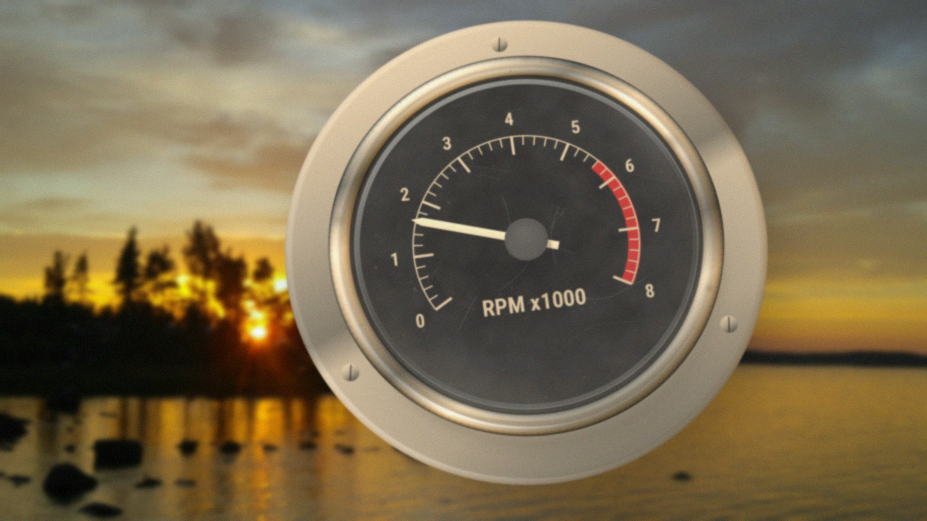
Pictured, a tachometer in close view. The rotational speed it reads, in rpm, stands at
1600 rpm
